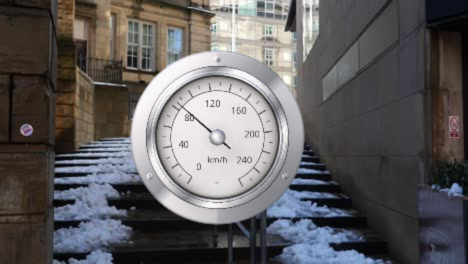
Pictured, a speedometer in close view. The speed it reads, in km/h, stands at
85 km/h
